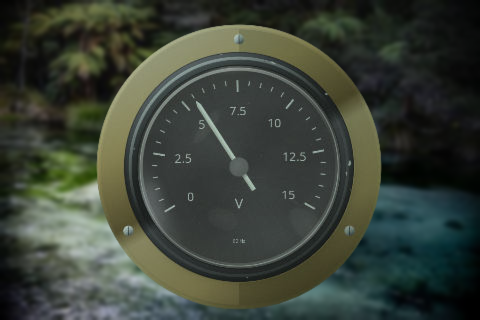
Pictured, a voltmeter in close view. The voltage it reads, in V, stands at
5.5 V
